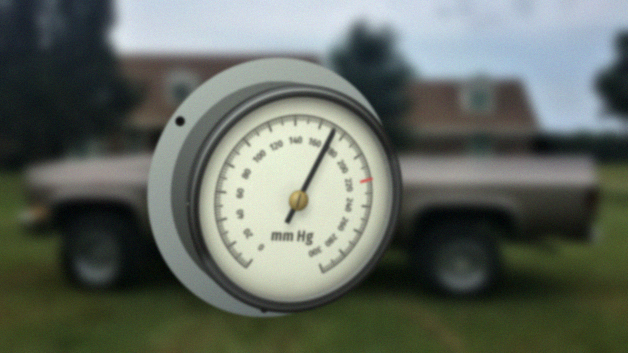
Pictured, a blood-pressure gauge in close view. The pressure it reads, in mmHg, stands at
170 mmHg
